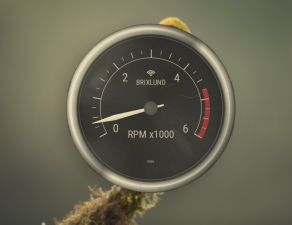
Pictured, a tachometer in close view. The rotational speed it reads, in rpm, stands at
375 rpm
